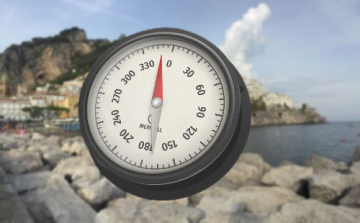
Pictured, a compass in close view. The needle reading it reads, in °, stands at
350 °
